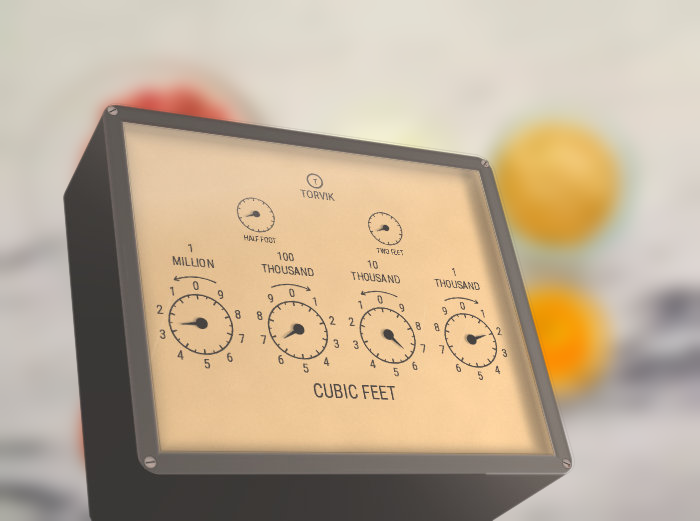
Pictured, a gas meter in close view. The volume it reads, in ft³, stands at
266200 ft³
